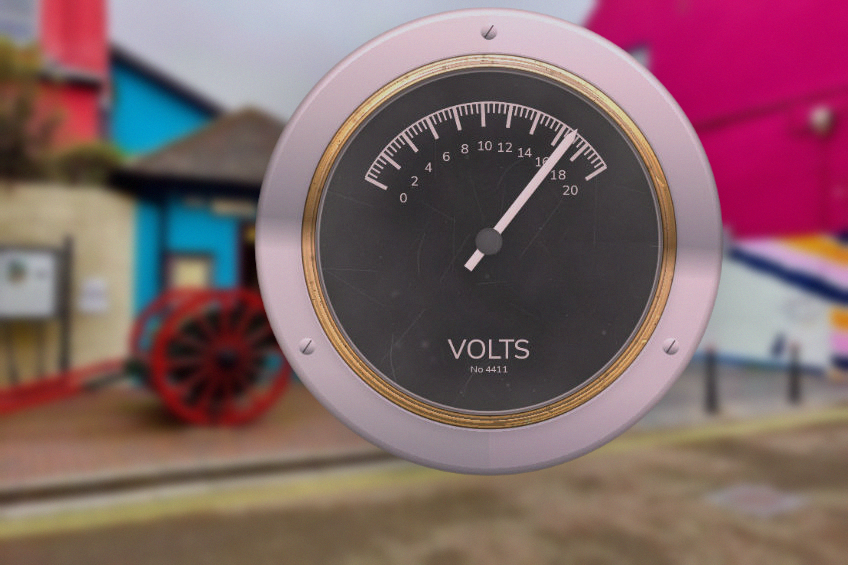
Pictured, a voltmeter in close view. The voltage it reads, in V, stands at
16.8 V
